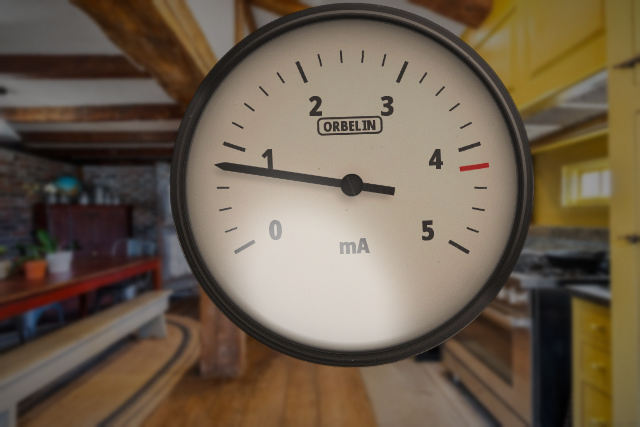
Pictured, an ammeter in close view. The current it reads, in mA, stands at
0.8 mA
